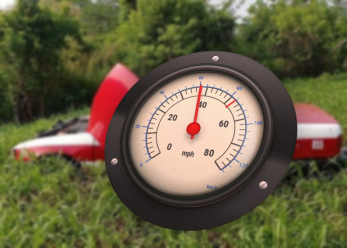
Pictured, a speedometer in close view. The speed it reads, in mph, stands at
38 mph
